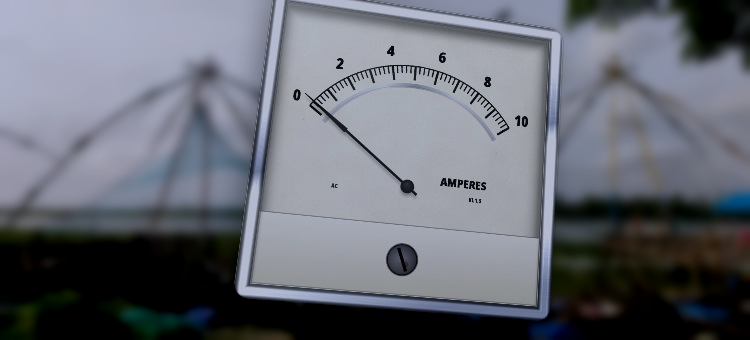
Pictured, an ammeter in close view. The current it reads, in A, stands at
0.2 A
